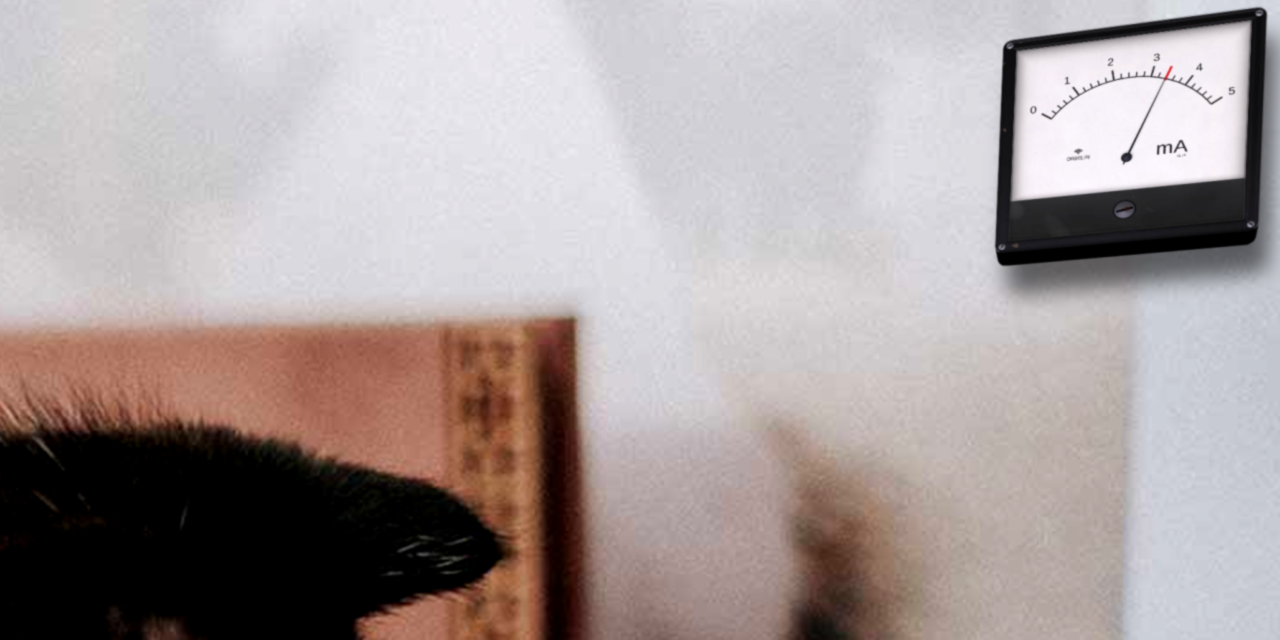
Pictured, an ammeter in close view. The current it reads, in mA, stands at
3.4 mA
